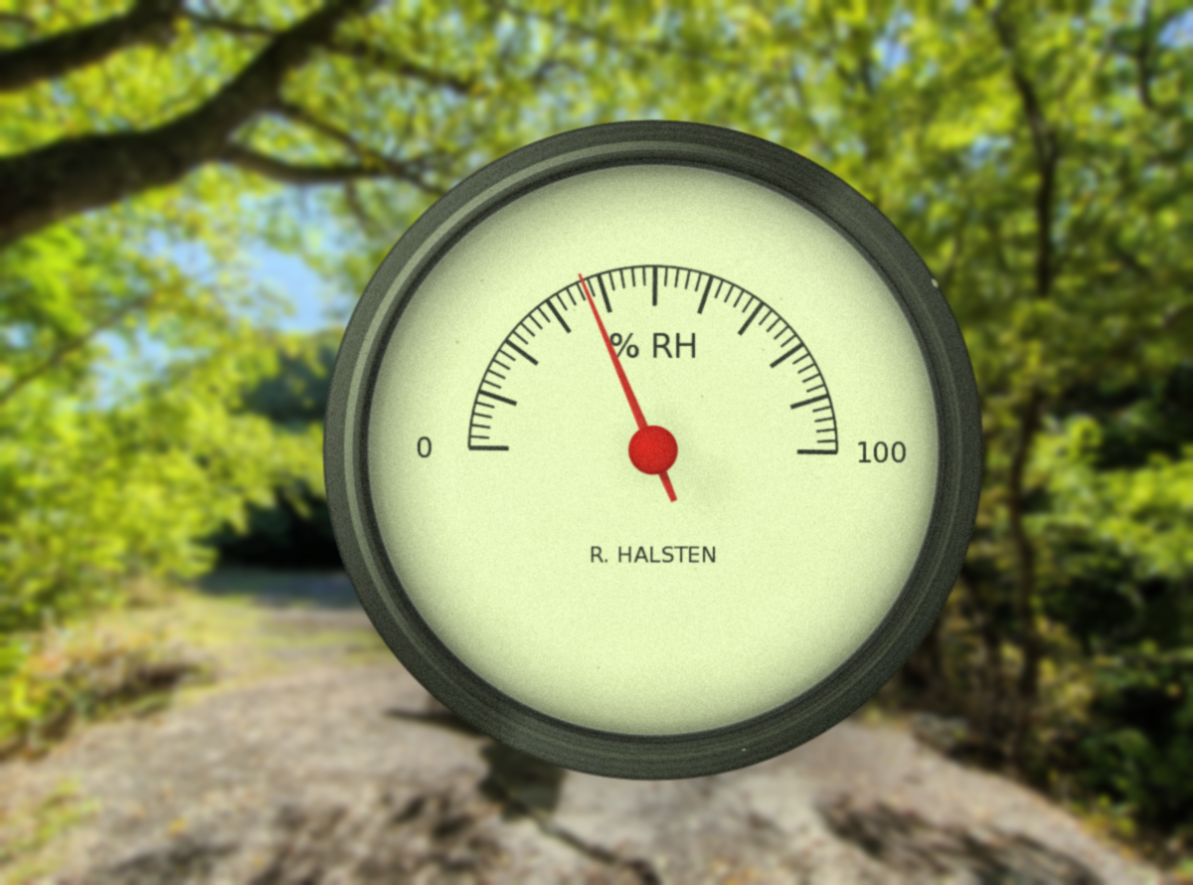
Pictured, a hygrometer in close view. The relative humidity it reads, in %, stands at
37 %
